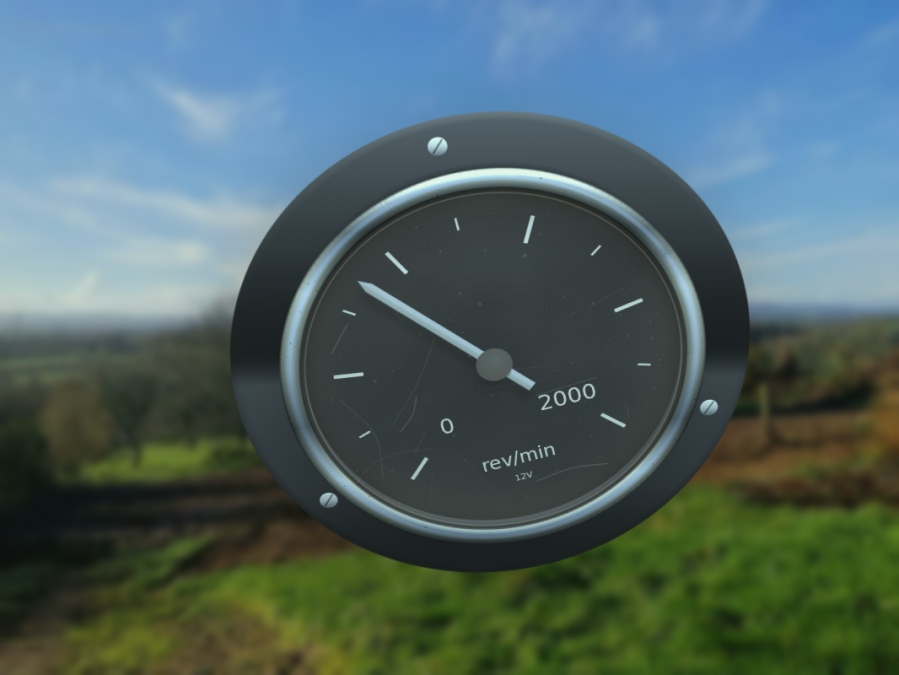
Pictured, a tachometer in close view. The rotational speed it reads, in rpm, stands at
700 rpm
